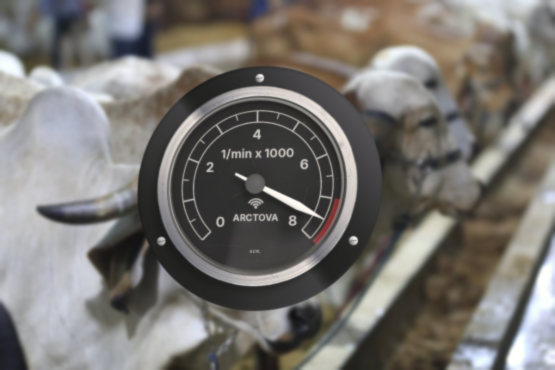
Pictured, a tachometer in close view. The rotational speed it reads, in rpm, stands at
7500 rpm
